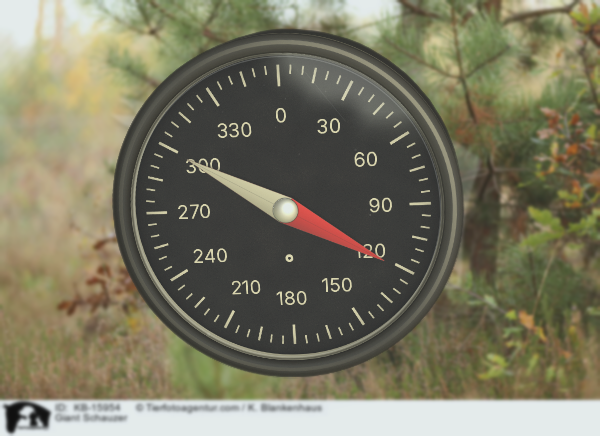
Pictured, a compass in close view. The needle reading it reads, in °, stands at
120 °
